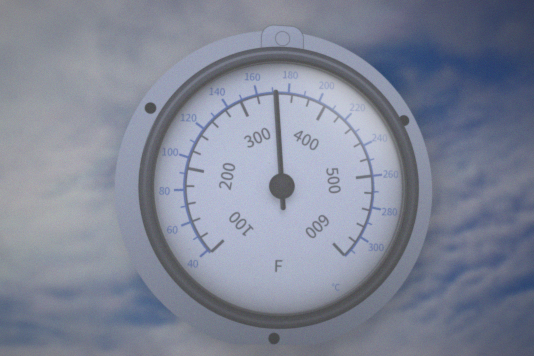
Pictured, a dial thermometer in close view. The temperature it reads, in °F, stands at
340 °F
